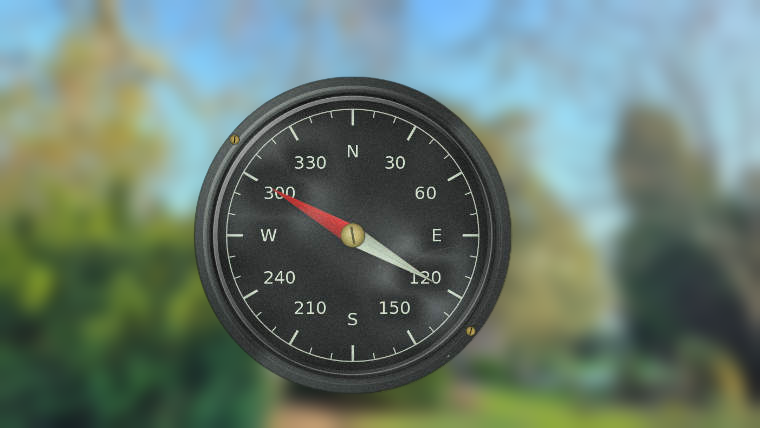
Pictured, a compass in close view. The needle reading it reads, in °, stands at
300 °
